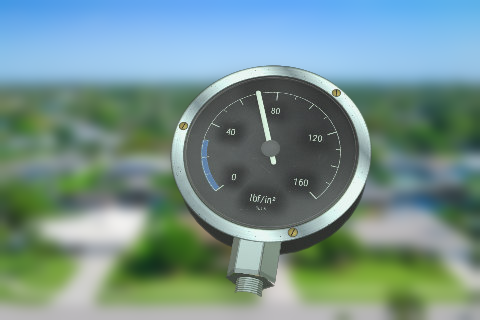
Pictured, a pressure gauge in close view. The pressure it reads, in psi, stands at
70 psi
